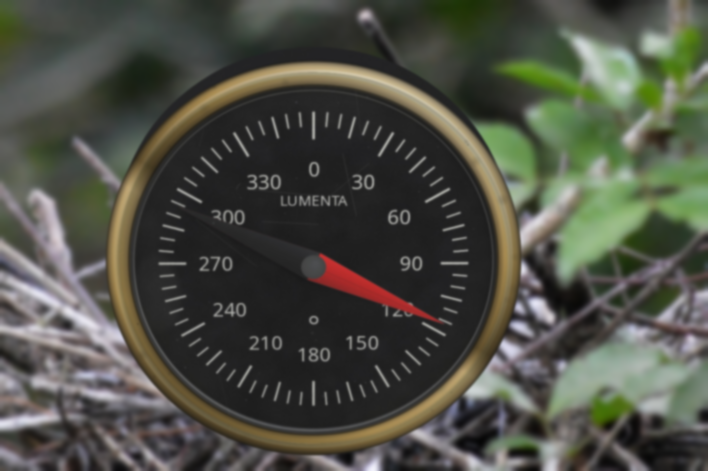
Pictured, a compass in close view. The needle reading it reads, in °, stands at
115 °
